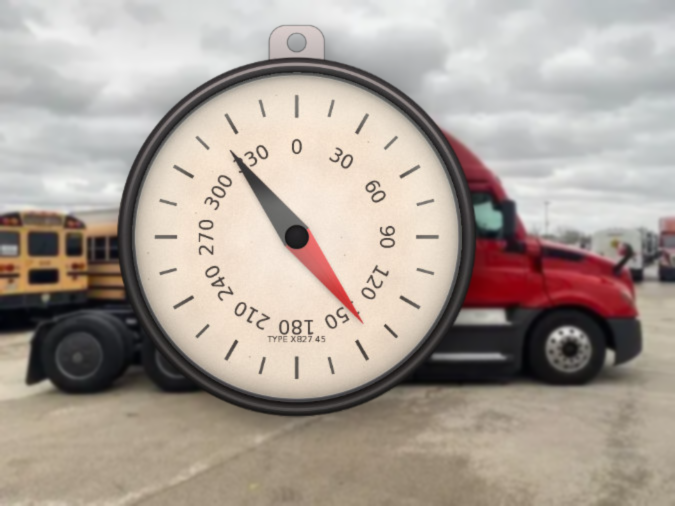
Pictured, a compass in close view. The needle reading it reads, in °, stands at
142.5 °
